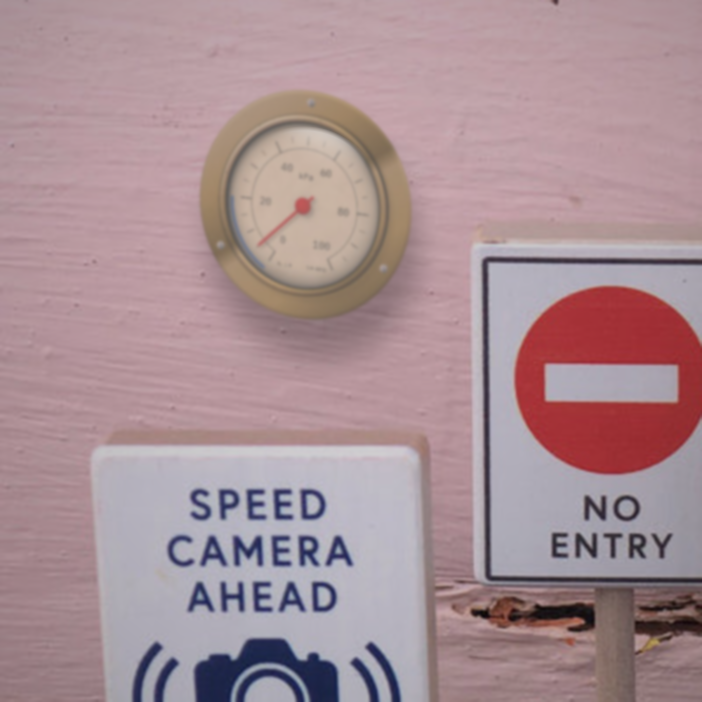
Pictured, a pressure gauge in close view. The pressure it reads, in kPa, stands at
5 kPa
